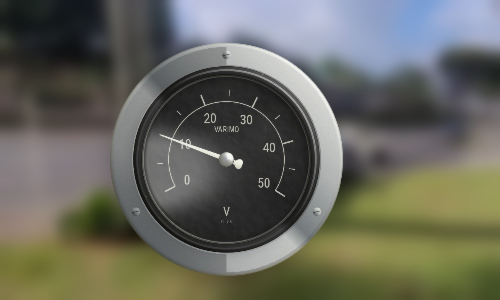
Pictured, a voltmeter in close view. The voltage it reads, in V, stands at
10 V
